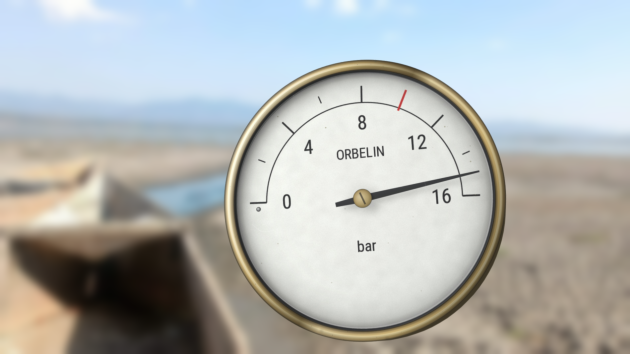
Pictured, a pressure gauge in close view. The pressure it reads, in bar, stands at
15 bar
